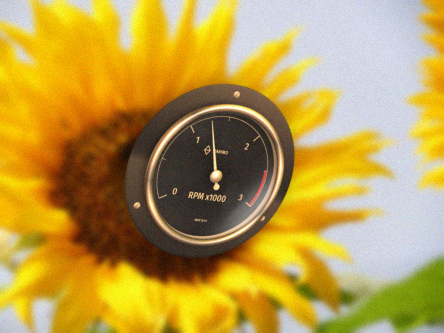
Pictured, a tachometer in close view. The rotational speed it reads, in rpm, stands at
1250 rpm
